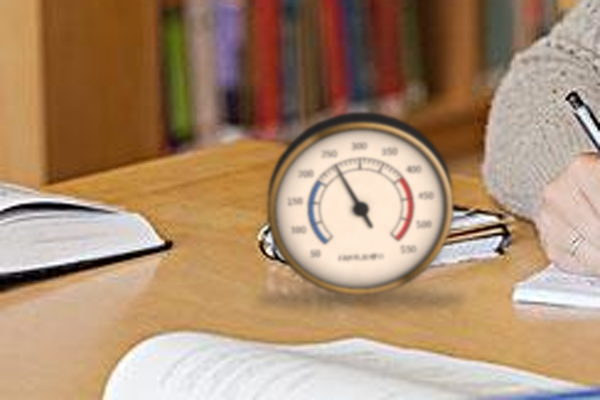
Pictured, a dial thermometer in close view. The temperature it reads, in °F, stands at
250 °F
